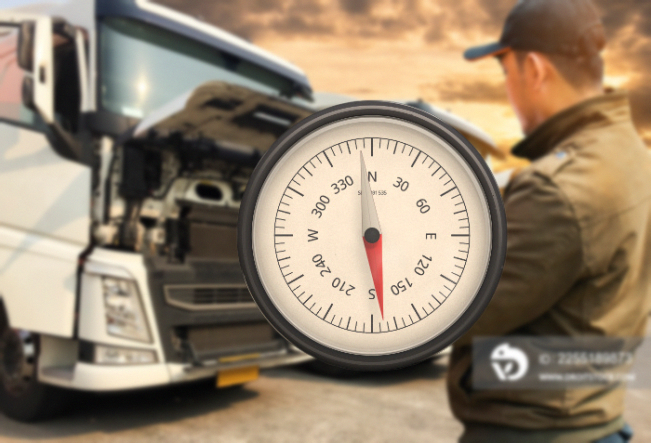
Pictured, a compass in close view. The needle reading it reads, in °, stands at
172.5 °
